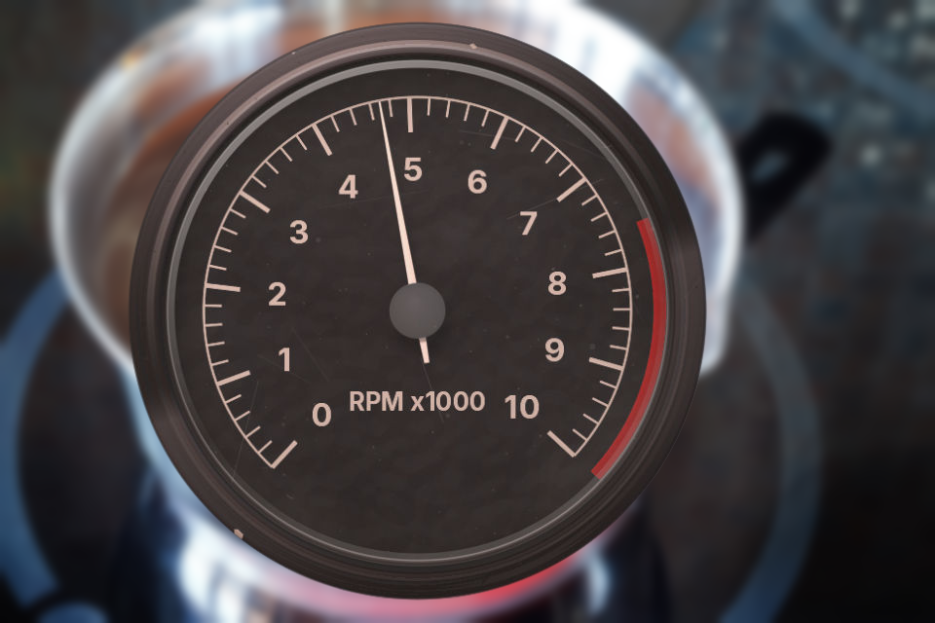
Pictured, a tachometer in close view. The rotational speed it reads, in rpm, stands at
4700 rpm
